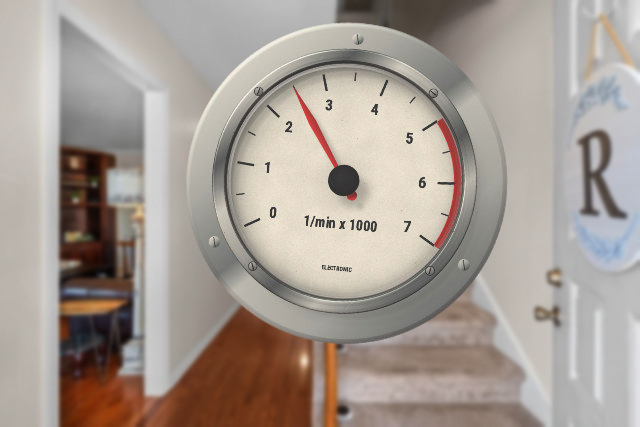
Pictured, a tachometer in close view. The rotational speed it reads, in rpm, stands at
2500 rpm
